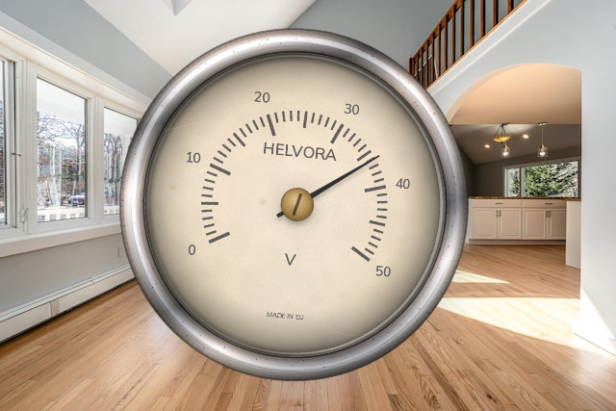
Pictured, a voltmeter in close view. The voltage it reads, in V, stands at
36 V
